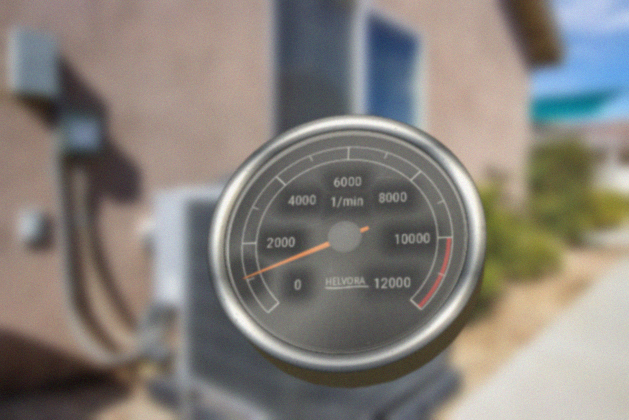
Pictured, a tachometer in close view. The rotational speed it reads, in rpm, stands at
1000 rpm
